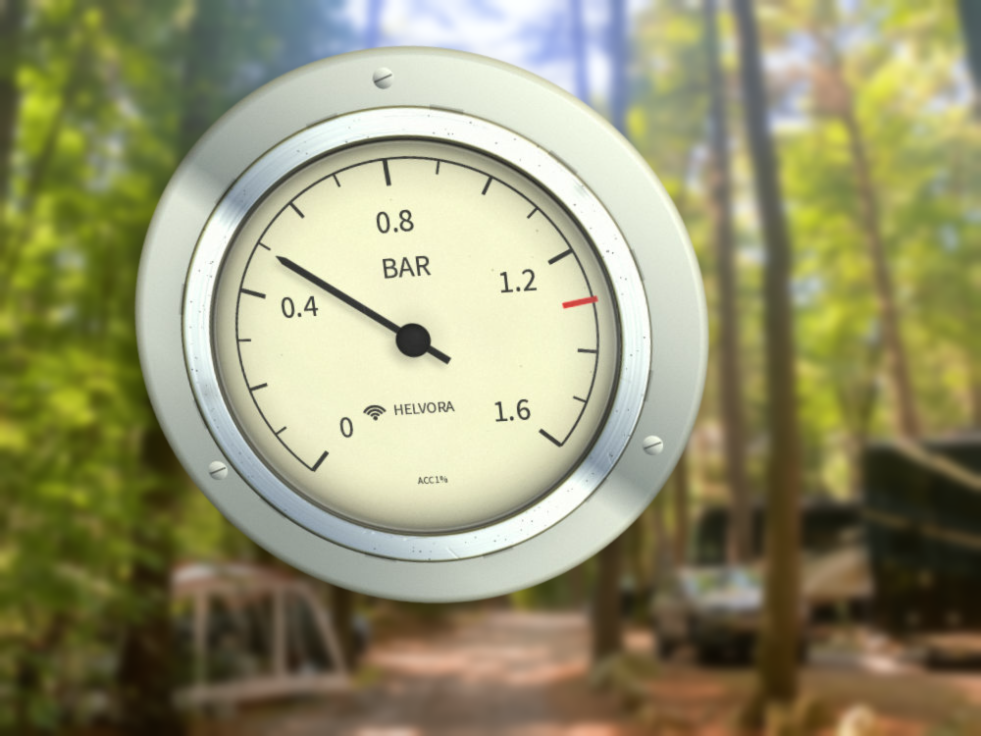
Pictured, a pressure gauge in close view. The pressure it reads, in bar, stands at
0.5 bar
